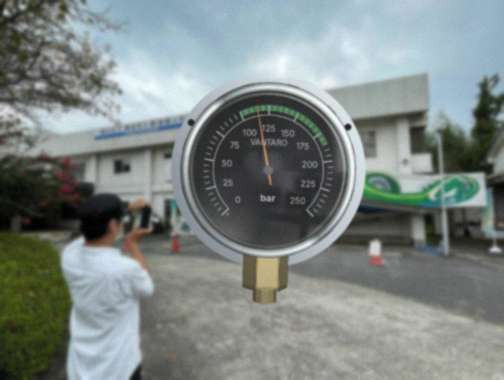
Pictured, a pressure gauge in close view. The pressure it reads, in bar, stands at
115 bar
